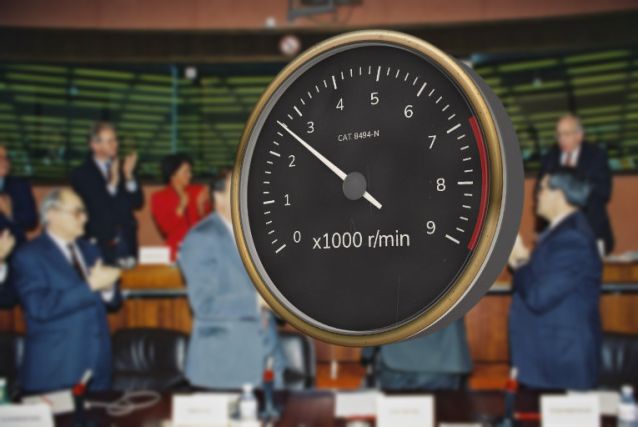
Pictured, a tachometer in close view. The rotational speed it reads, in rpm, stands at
2600 rpm
